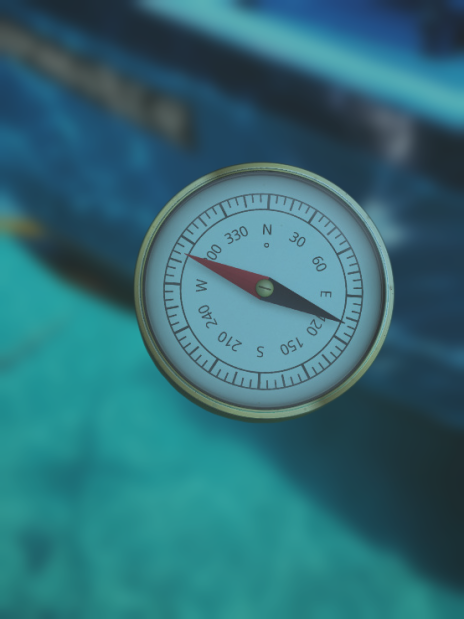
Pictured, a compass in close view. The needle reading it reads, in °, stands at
290 °
